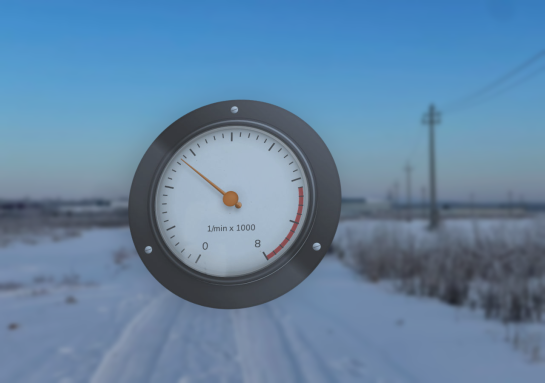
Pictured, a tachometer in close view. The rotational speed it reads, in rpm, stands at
2700 rpm
